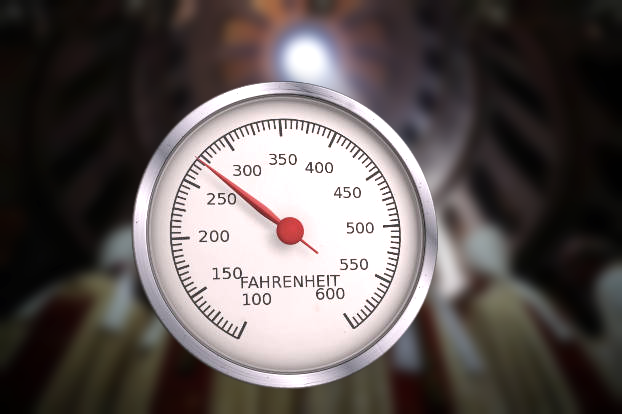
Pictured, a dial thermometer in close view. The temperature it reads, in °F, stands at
270 °F
